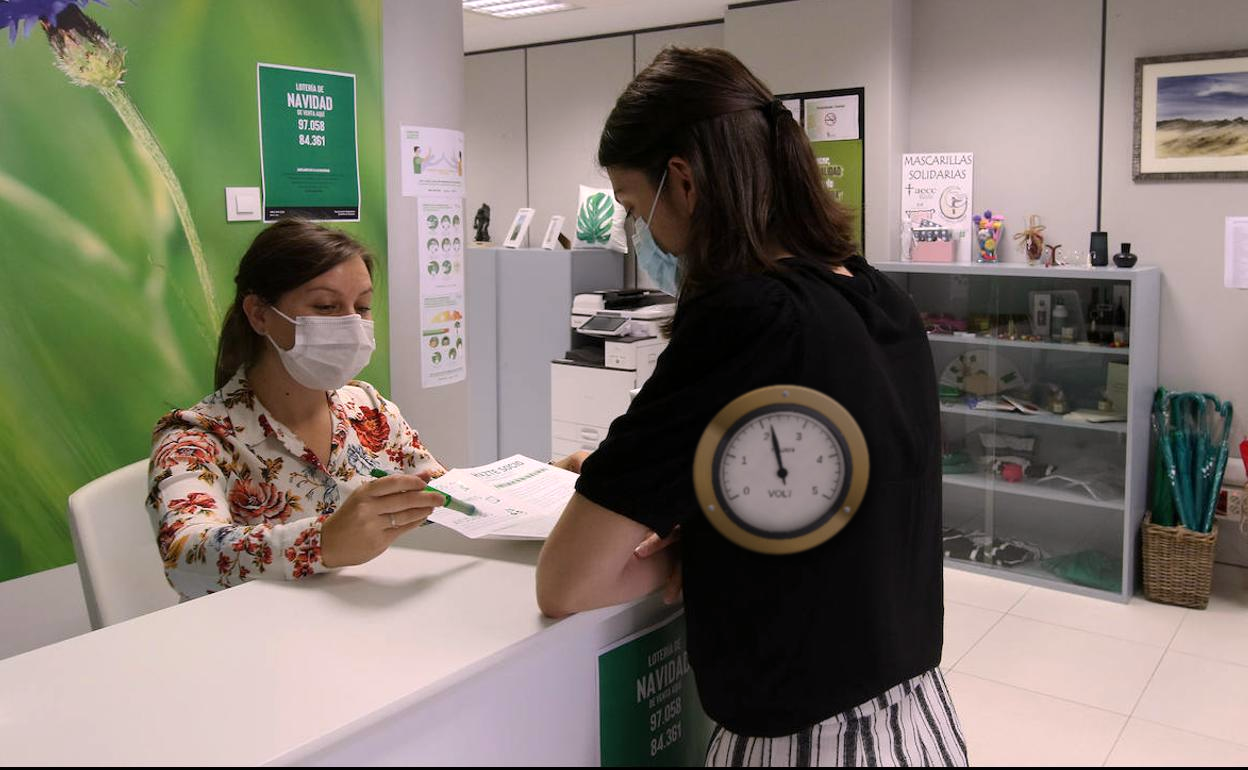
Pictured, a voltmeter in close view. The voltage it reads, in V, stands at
2.2 V
